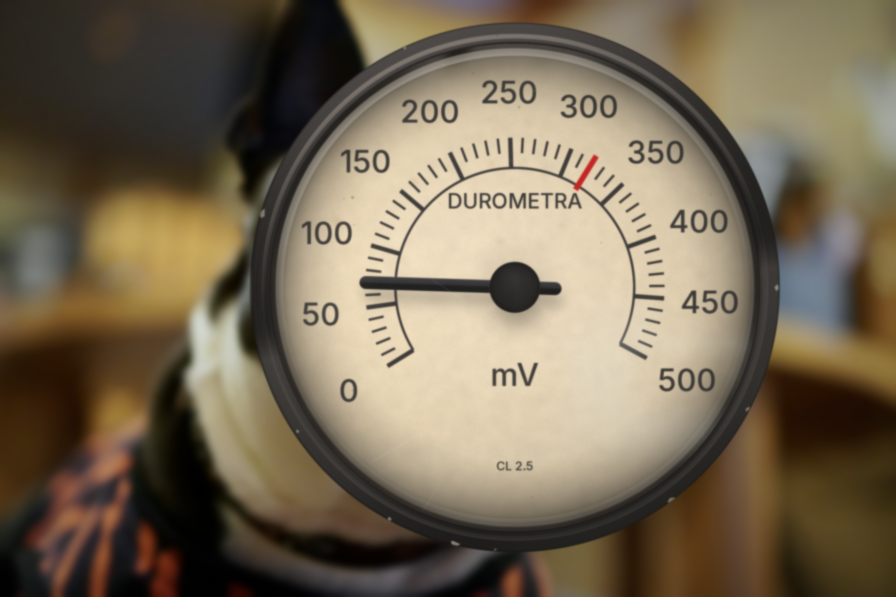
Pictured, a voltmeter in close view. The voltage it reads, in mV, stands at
70 mV
